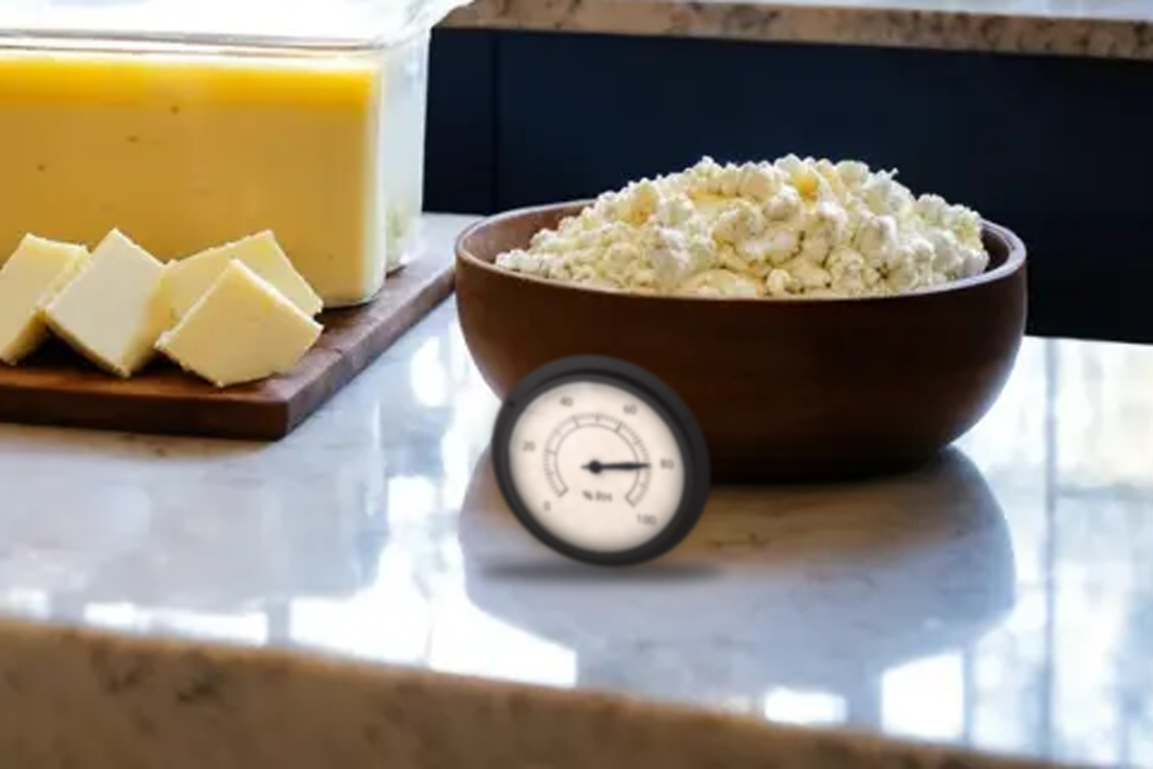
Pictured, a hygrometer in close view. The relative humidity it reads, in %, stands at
80 %
